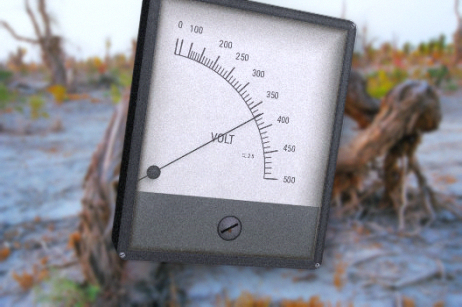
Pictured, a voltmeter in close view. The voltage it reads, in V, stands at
370 V
